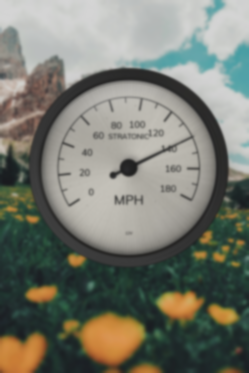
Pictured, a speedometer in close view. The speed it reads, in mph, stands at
140 mph
